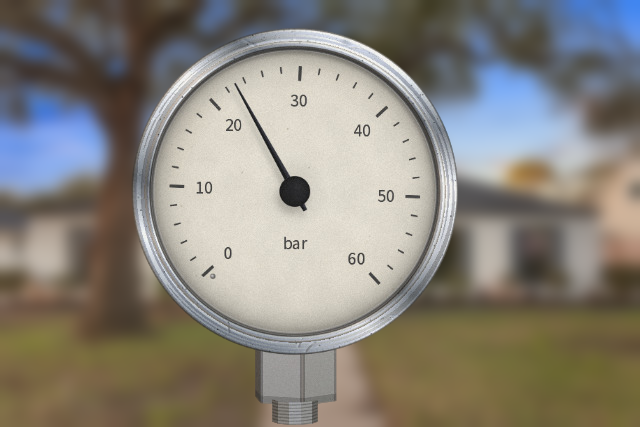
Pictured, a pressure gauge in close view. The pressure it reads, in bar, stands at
23 bar
